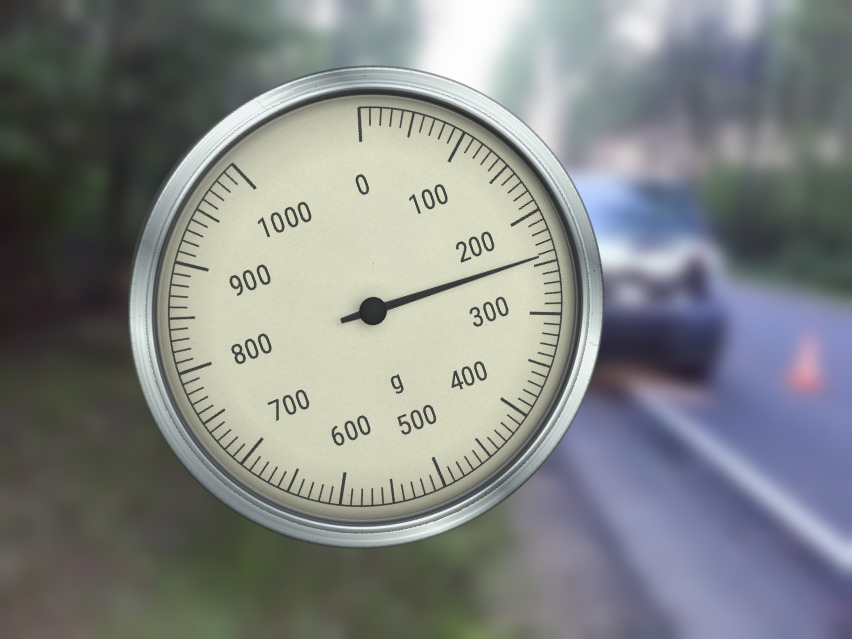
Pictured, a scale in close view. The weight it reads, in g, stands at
240 g
